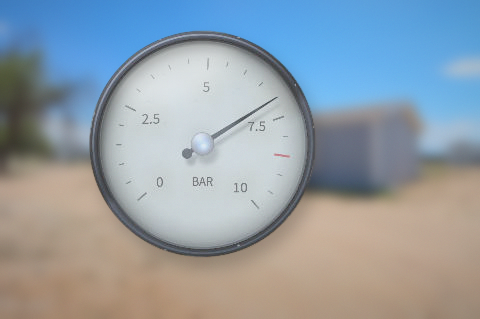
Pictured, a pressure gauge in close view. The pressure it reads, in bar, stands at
7 bar
